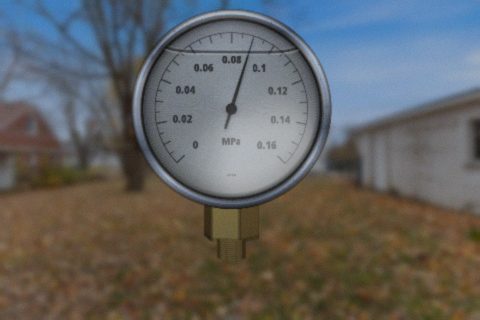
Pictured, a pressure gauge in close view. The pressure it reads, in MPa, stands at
0.09 MPa
